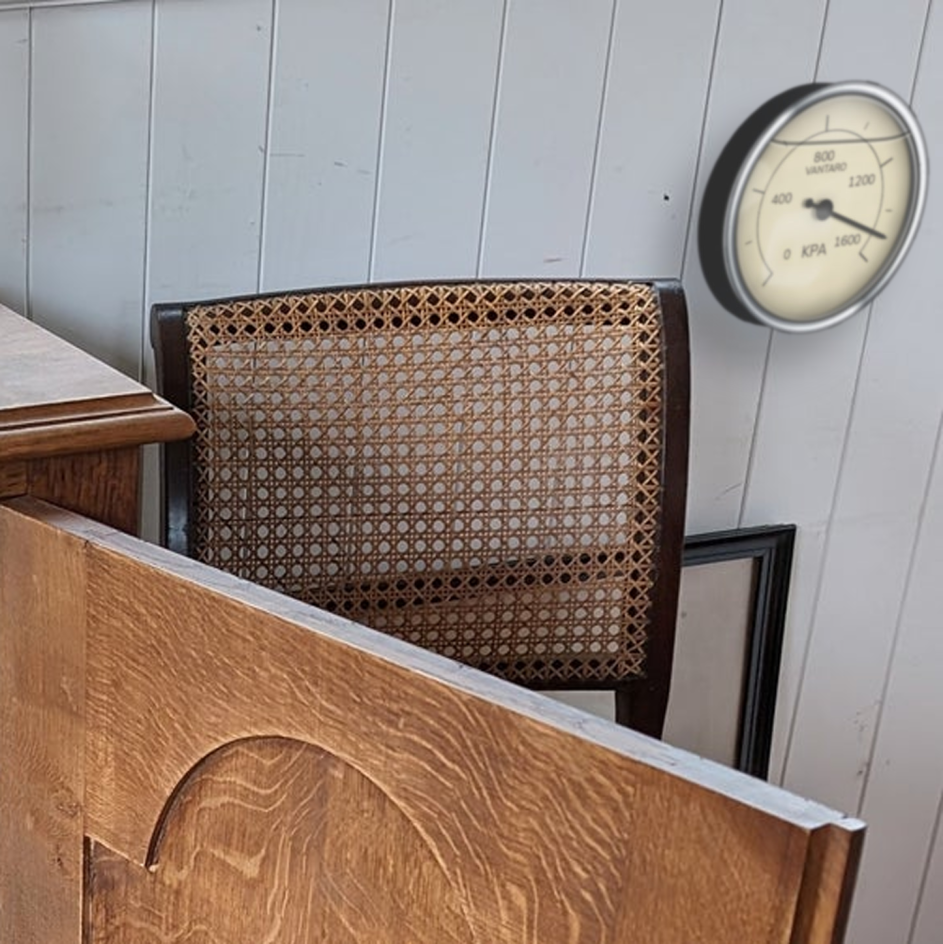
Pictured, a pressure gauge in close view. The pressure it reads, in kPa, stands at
1500 kPa
